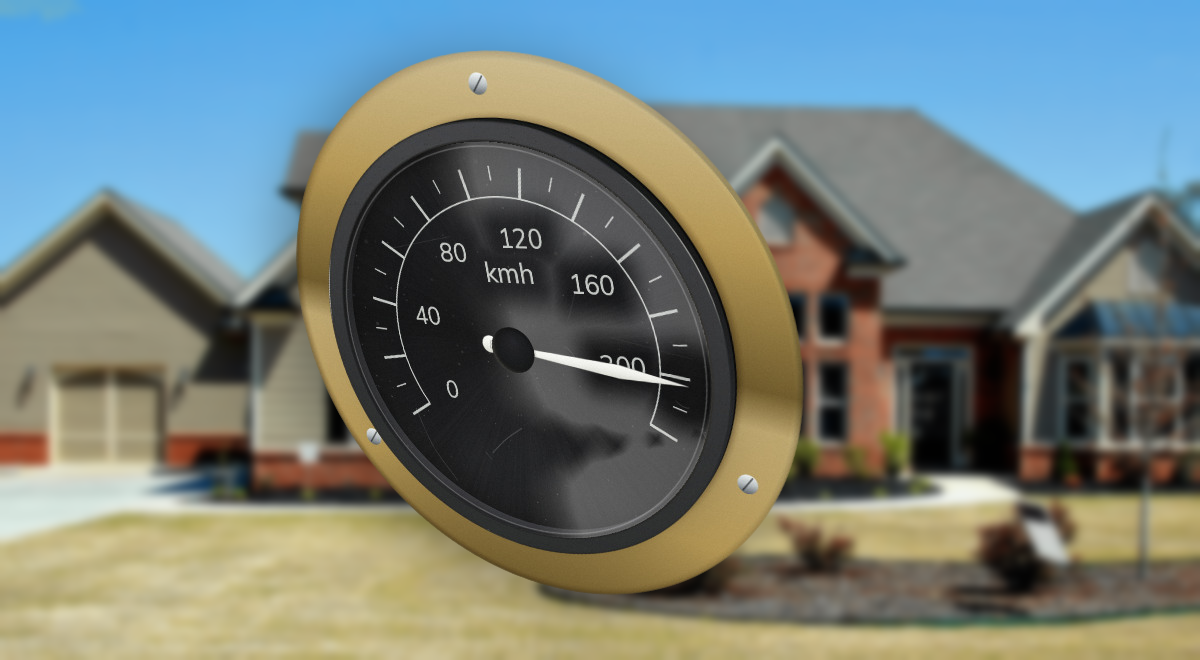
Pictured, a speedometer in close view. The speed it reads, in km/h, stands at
200 km/h
